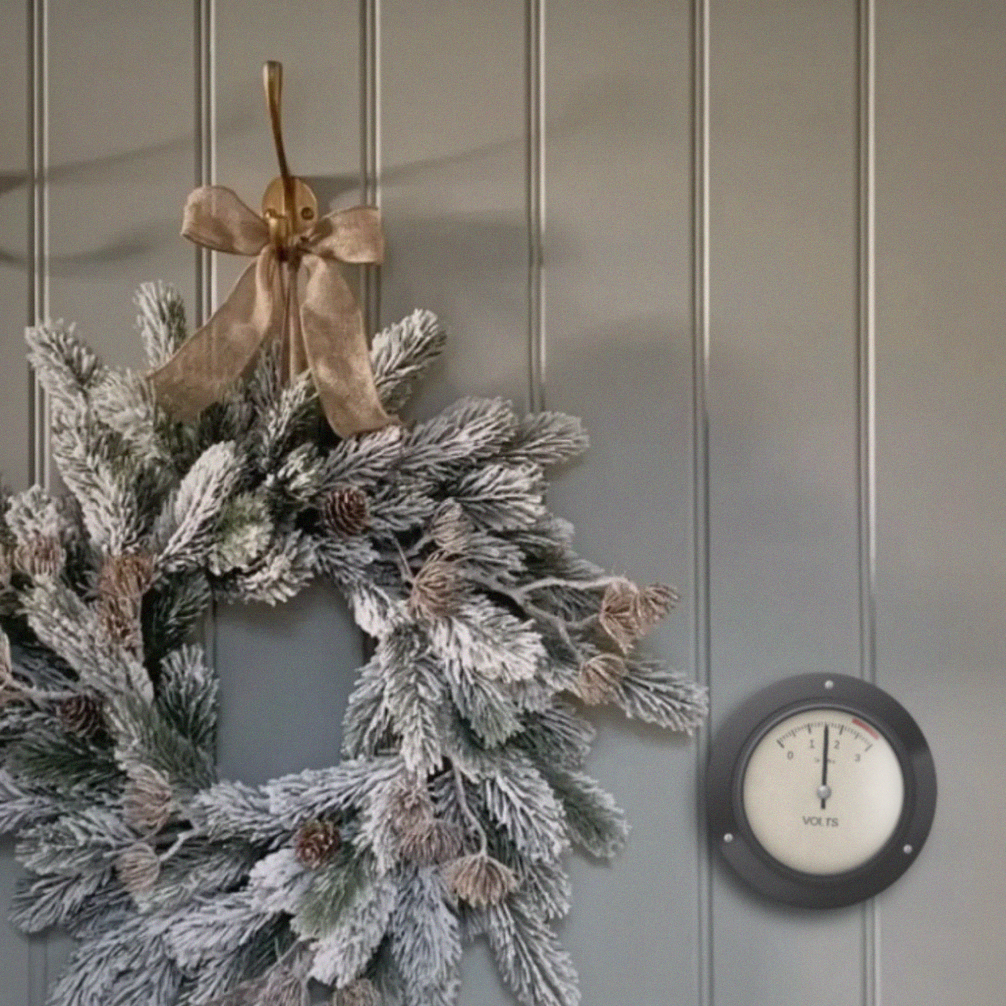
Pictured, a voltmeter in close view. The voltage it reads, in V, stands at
1.5 V
